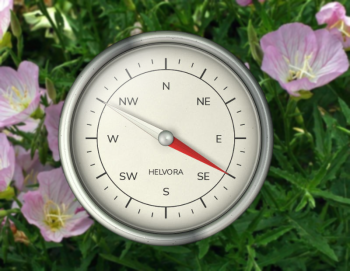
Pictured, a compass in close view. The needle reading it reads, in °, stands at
120 °
